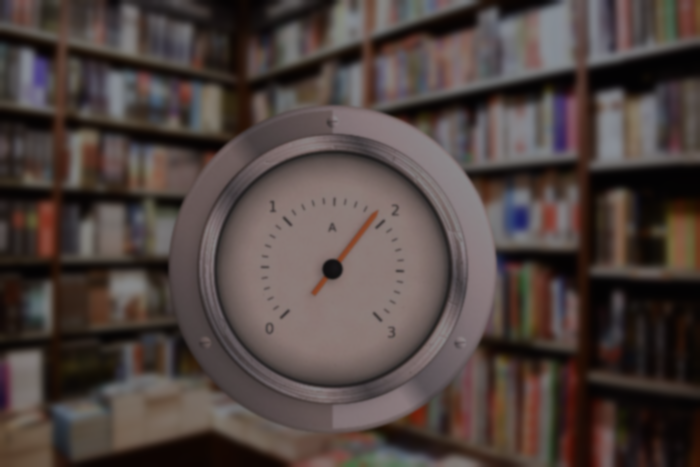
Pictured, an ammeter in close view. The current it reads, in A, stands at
1.9 A
